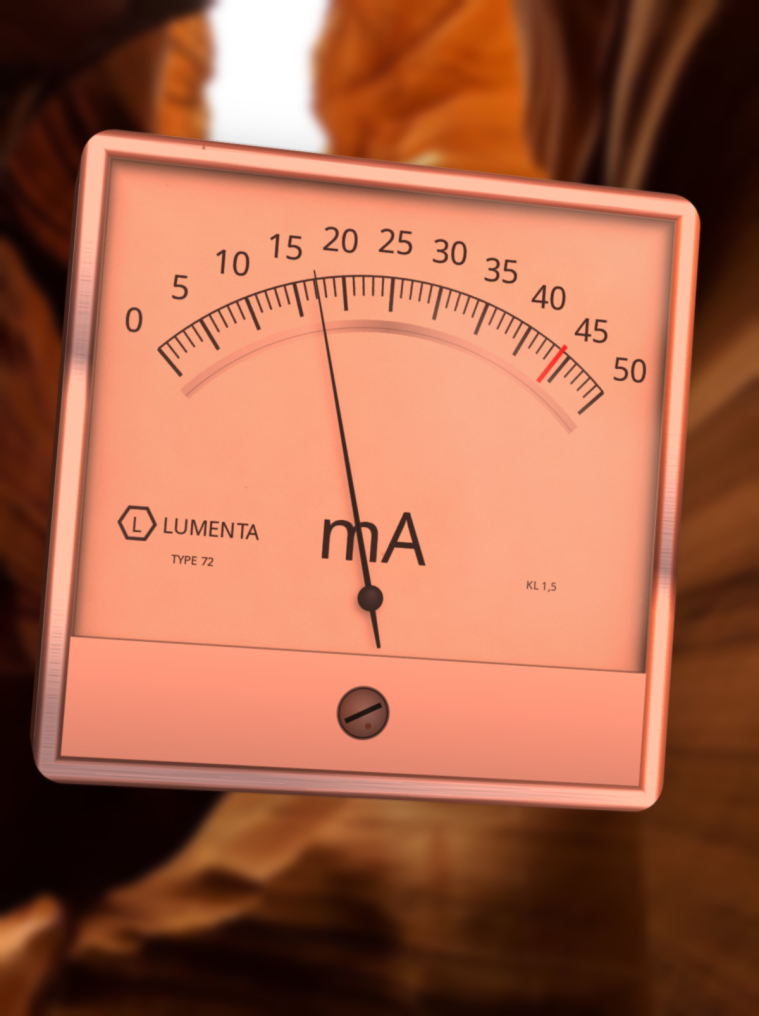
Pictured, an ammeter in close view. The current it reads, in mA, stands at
17 mA
